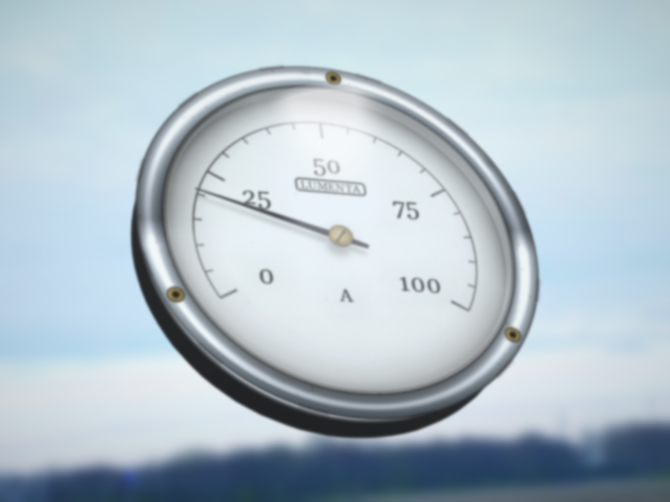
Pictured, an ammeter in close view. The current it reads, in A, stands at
20 A
